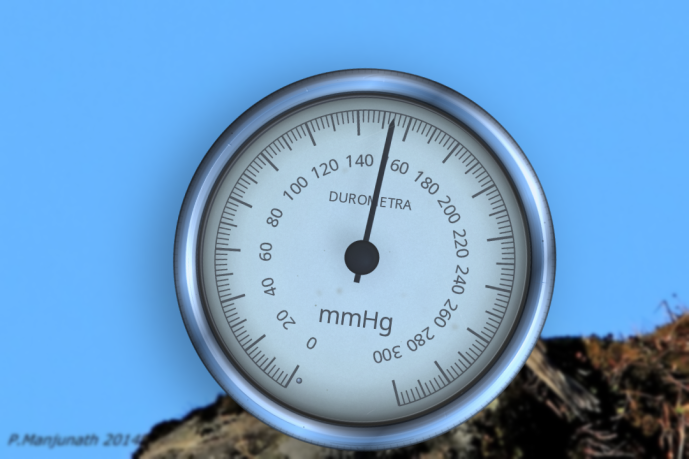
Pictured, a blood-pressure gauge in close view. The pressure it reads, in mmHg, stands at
154 mmHg
